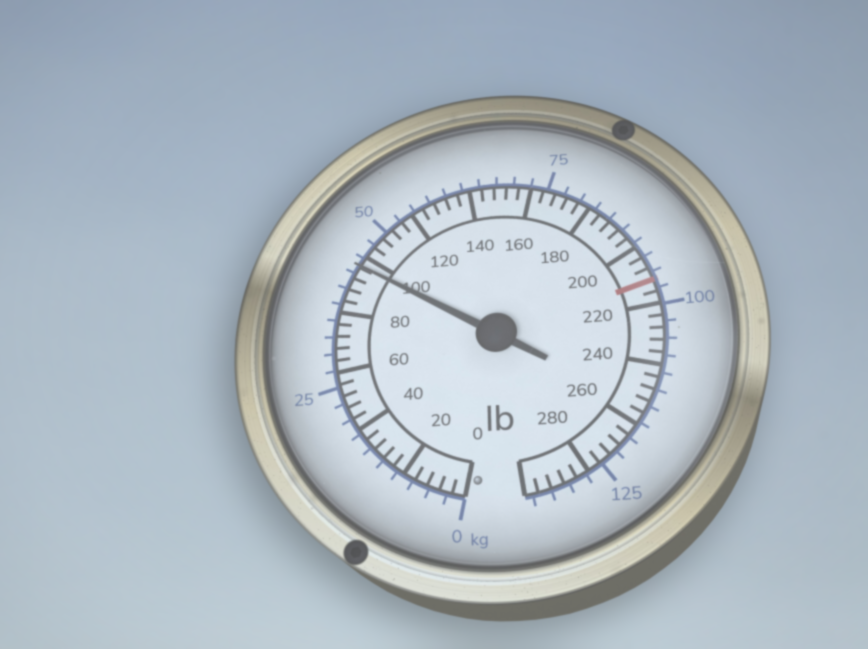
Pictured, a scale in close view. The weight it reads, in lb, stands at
96 lb
